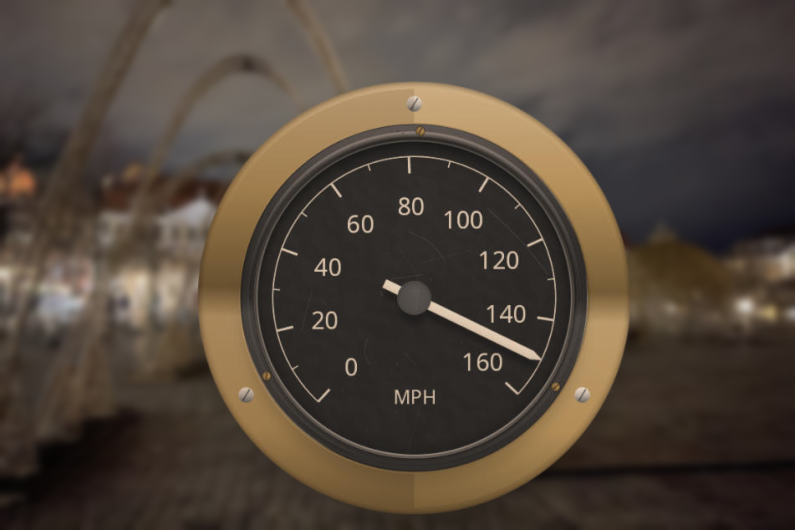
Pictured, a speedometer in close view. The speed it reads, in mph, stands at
150 mph
